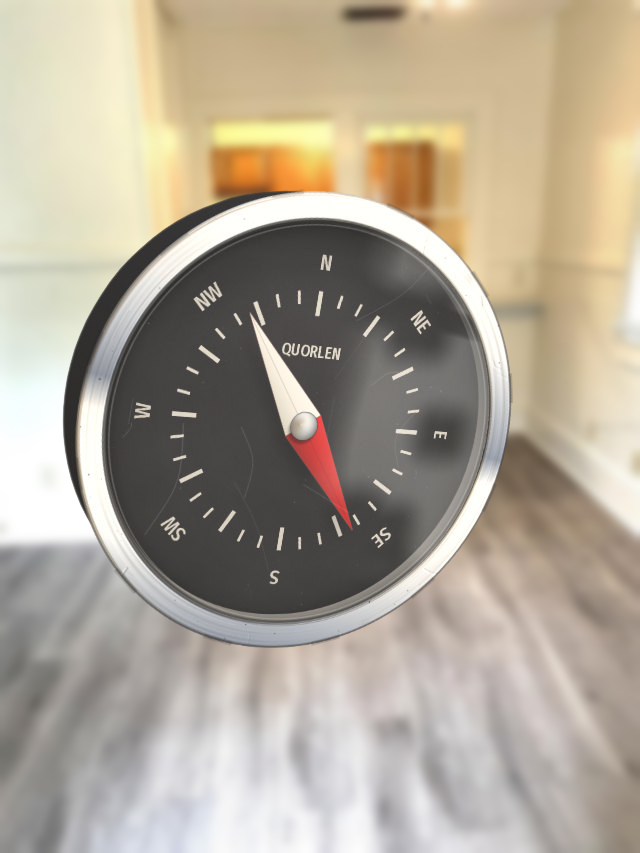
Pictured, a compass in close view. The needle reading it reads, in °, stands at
145 °
